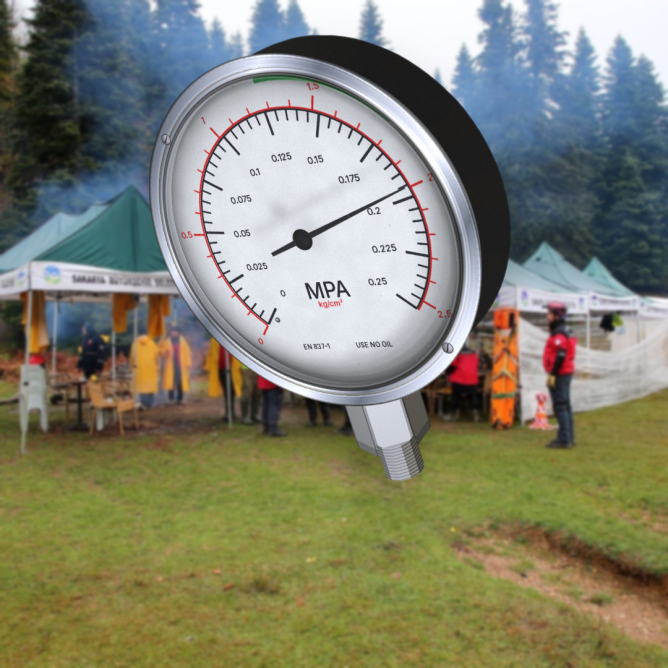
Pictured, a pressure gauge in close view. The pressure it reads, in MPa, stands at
0.195 MPa
